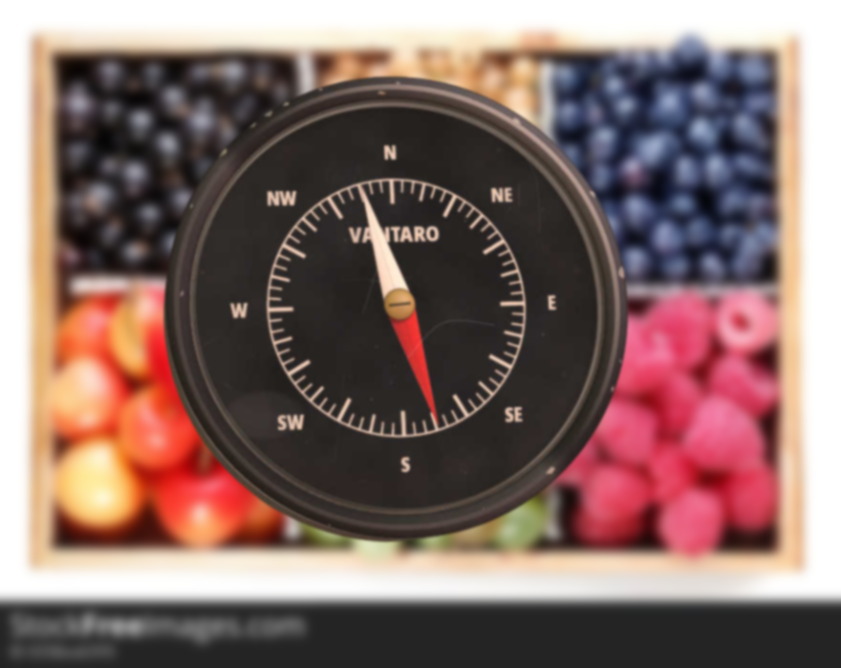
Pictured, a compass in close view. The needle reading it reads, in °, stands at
165 °
